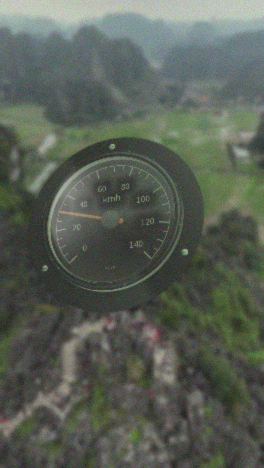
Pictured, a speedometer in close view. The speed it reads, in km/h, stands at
30 km/h
